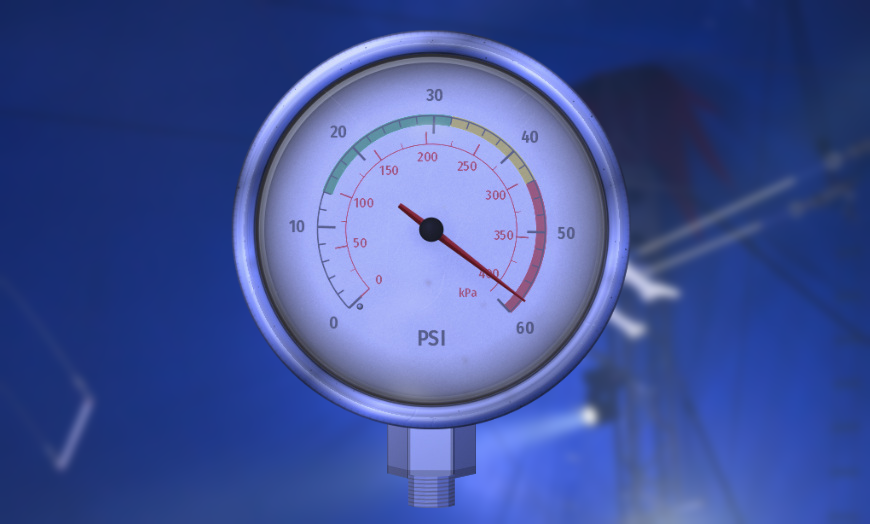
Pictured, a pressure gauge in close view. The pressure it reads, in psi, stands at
58 psi
